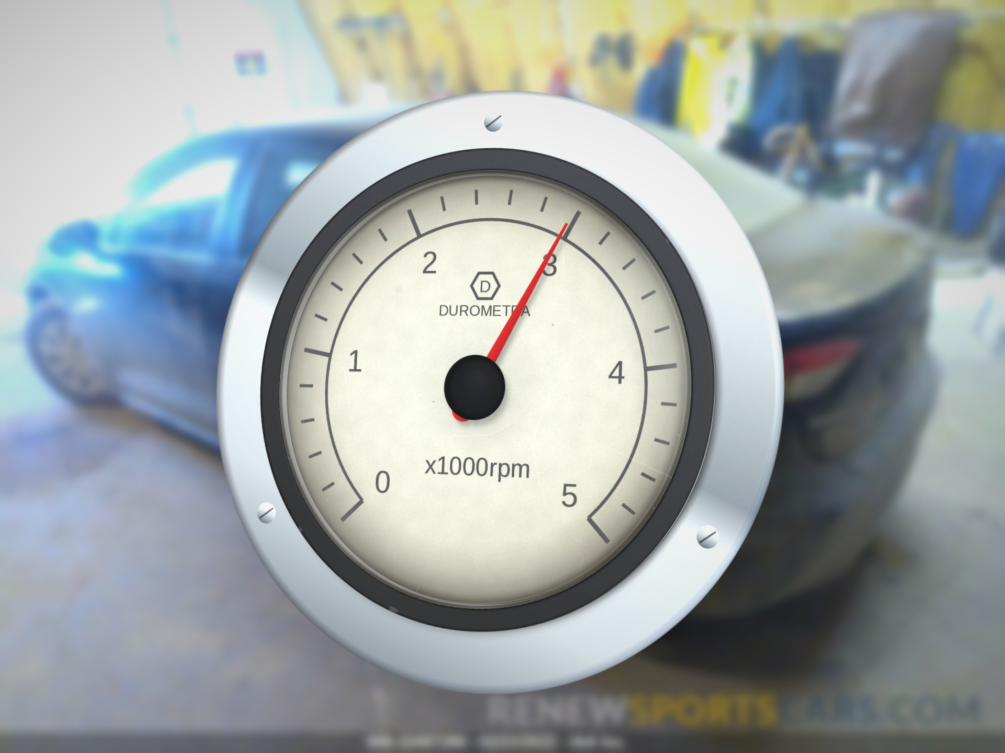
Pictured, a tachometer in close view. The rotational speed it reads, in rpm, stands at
3000 rpm
